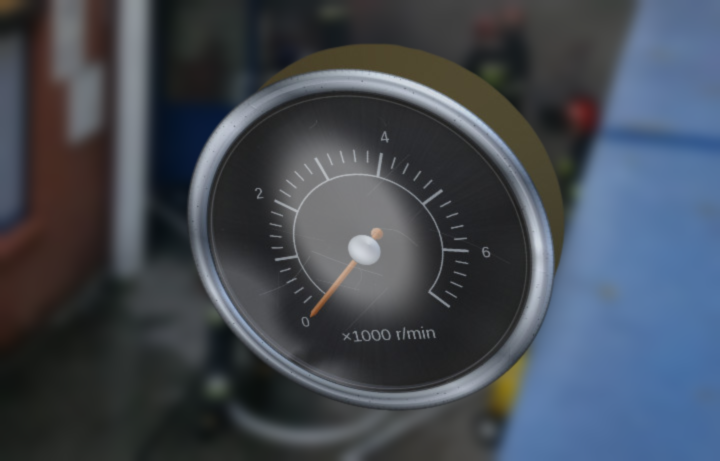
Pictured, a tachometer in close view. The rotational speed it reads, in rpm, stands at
0 rpm
